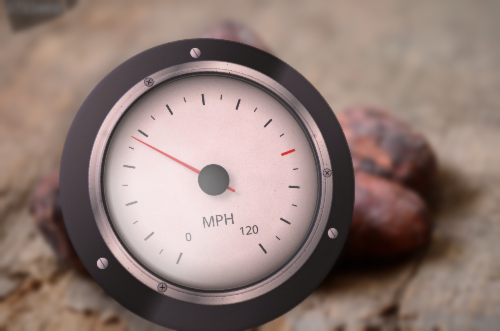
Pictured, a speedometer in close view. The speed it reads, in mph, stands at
37.5 mph
